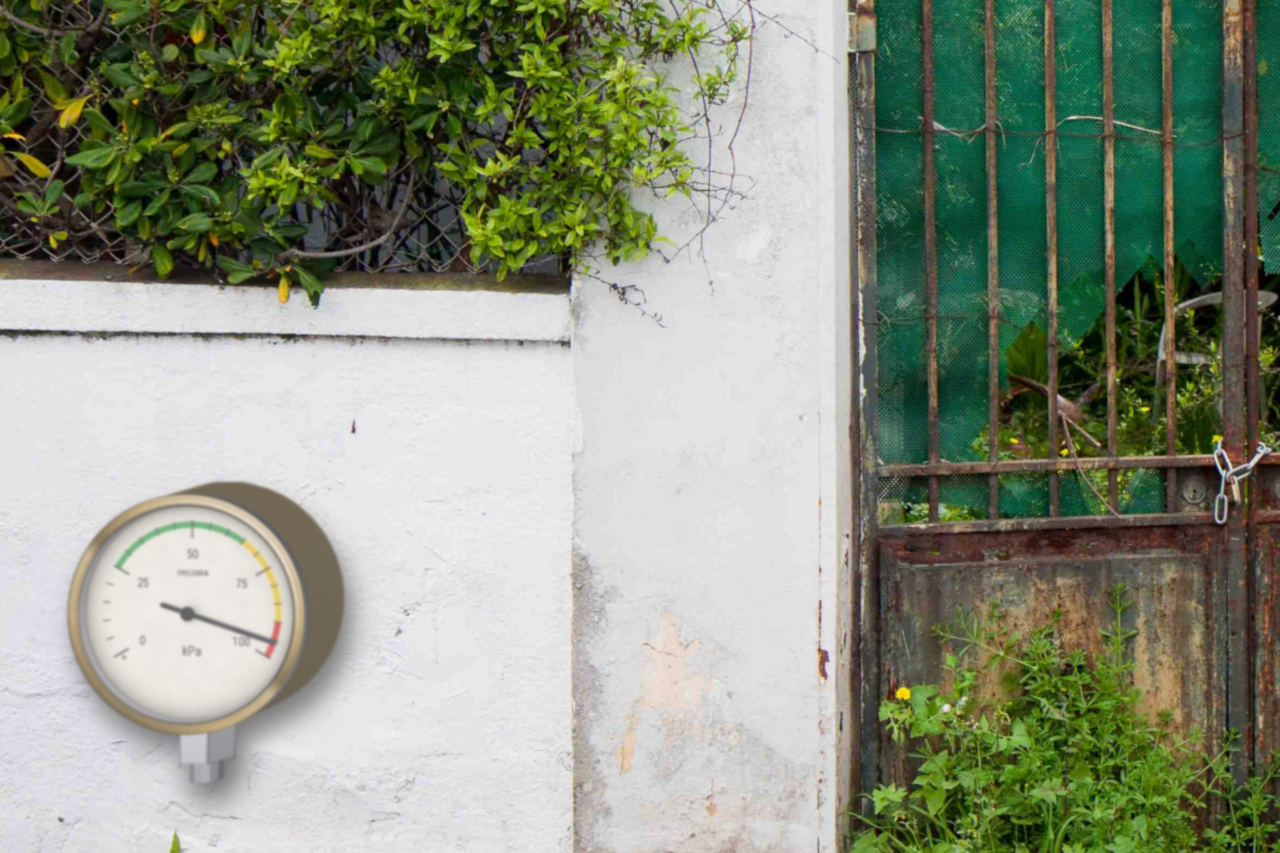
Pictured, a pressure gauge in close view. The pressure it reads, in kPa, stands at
95 kPa
